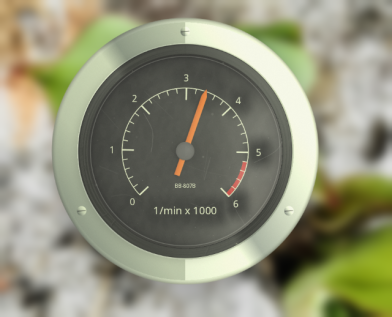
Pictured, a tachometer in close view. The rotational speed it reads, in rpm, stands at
3400 rpm
